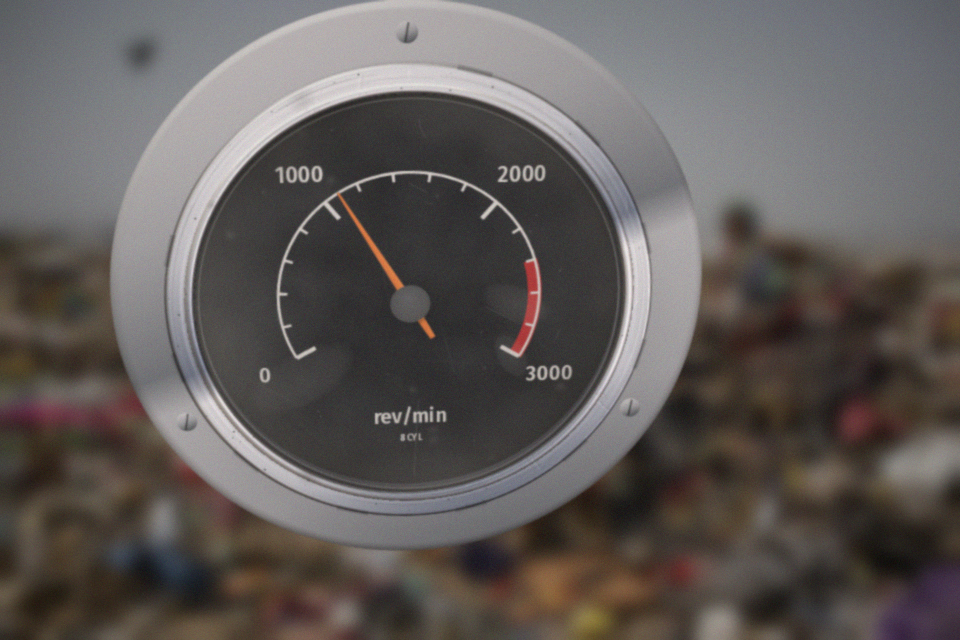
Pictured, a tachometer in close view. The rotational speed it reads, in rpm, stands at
1100 rpm
